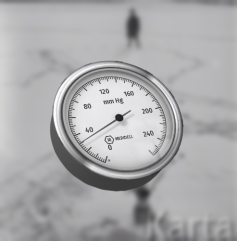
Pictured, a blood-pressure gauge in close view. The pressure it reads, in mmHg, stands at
30 mmHg
